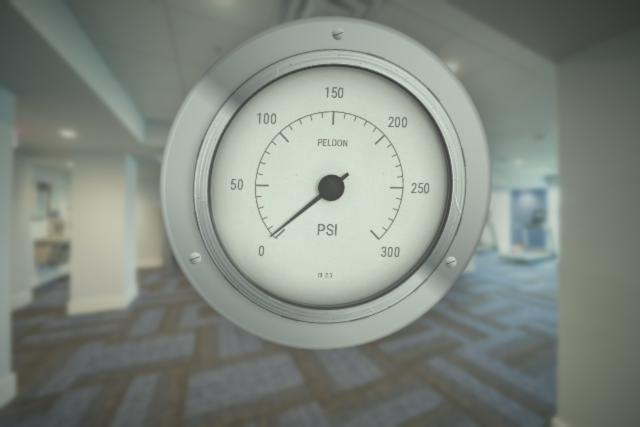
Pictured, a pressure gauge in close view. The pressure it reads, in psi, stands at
5 psi
